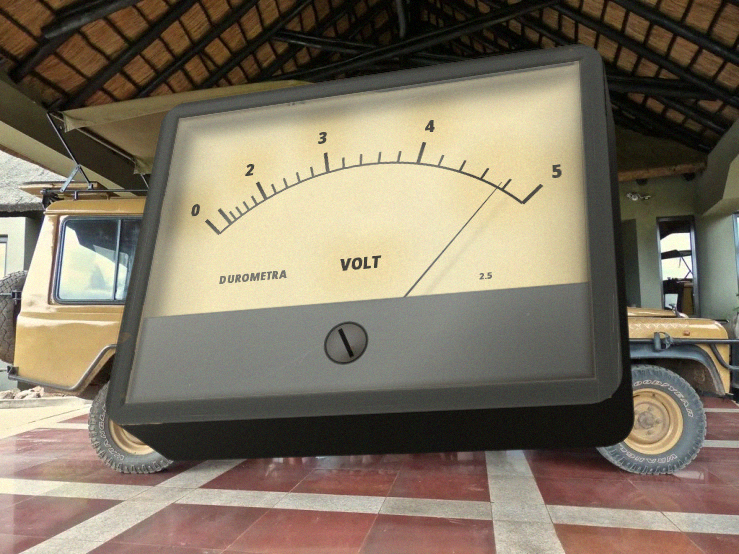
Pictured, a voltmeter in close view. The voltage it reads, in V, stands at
4.8 V
